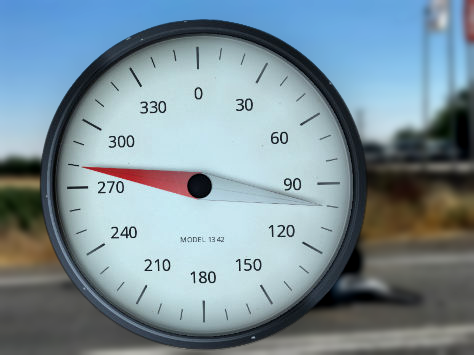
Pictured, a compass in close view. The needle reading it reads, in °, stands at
280 °
